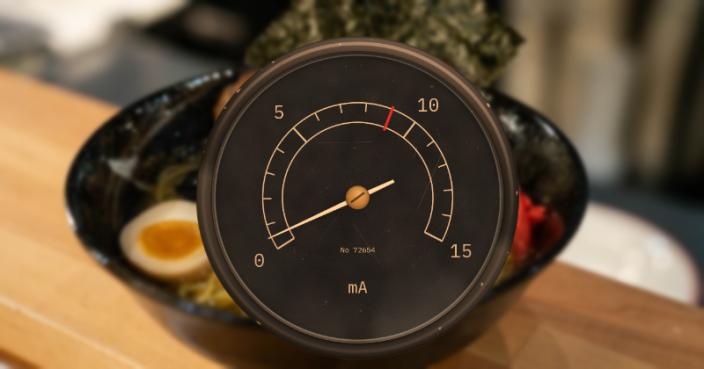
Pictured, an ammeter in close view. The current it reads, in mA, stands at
0.5 mA
